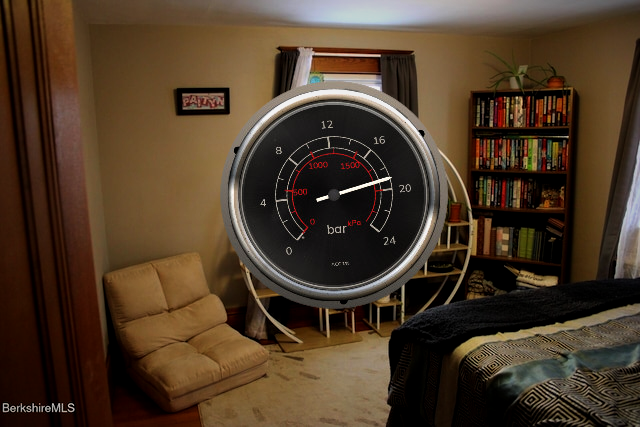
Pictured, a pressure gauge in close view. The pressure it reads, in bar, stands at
19 bar
